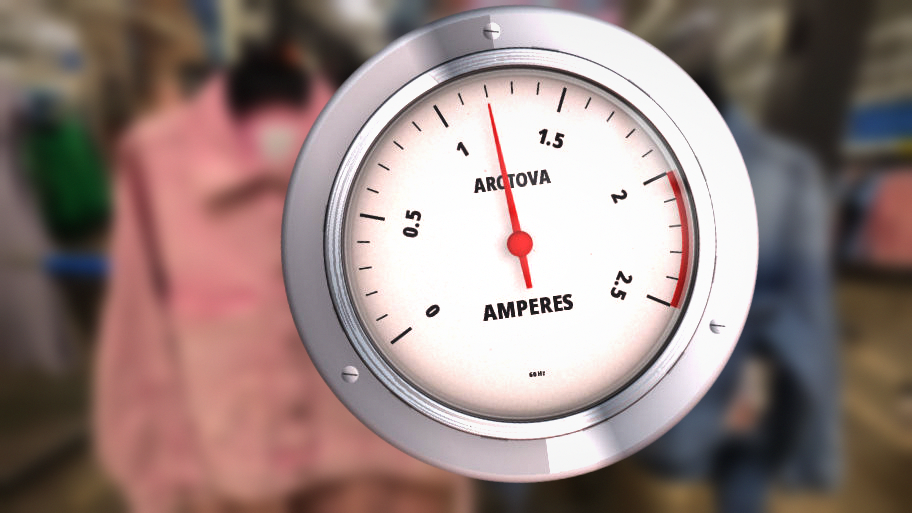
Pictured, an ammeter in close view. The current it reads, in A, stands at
1.2 A
